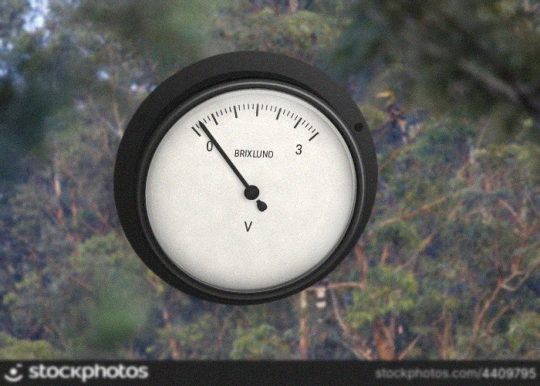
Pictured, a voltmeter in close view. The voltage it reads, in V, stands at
0.2 V
